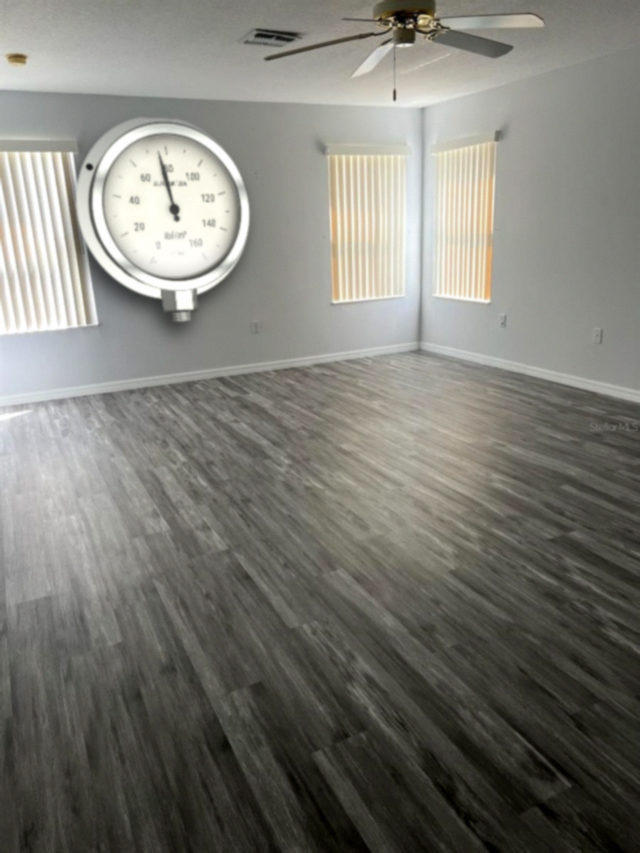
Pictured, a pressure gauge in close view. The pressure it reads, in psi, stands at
75 psi
